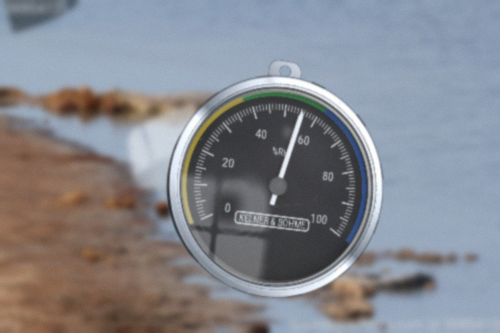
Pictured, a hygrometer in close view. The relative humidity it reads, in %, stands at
55 %
